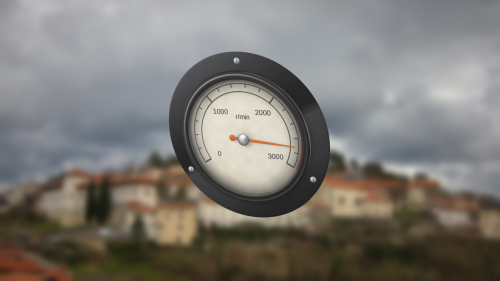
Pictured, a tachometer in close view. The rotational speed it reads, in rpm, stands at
2700 rpm
